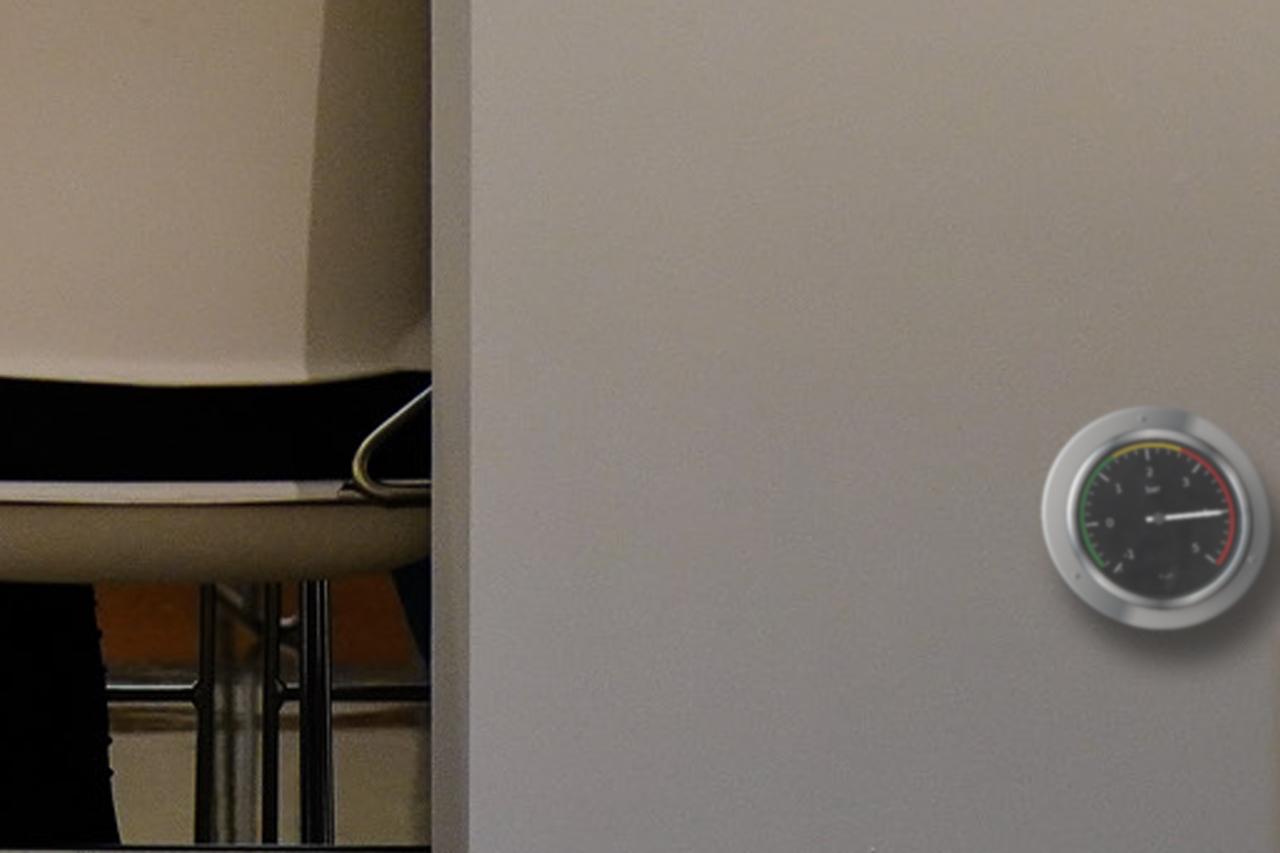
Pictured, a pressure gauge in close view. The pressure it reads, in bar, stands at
4 bar
